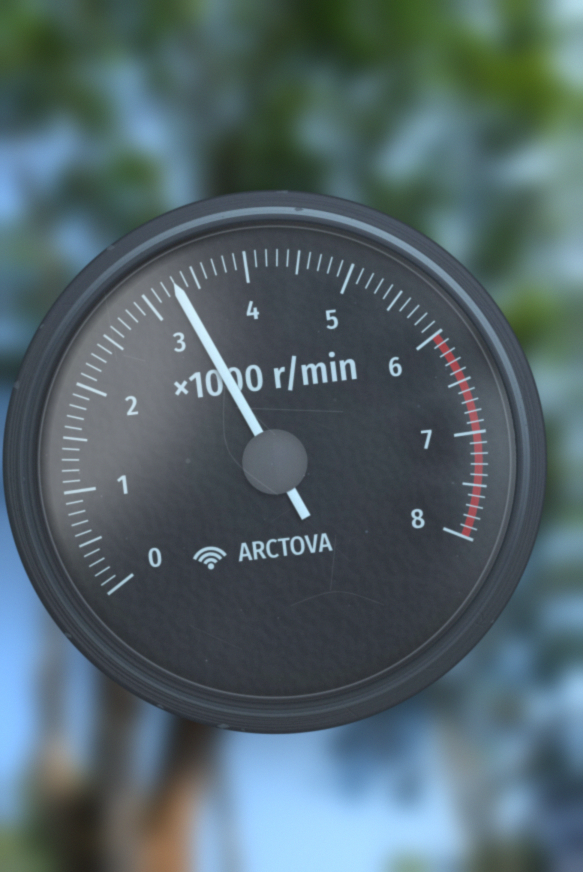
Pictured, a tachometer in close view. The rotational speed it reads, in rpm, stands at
3300 rpm
